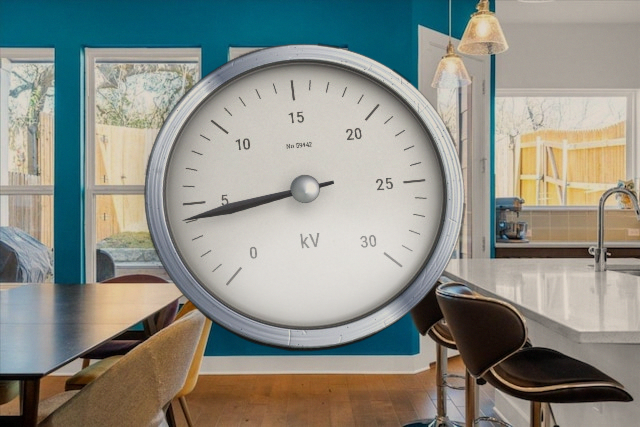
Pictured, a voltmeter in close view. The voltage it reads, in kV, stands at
4 kV
